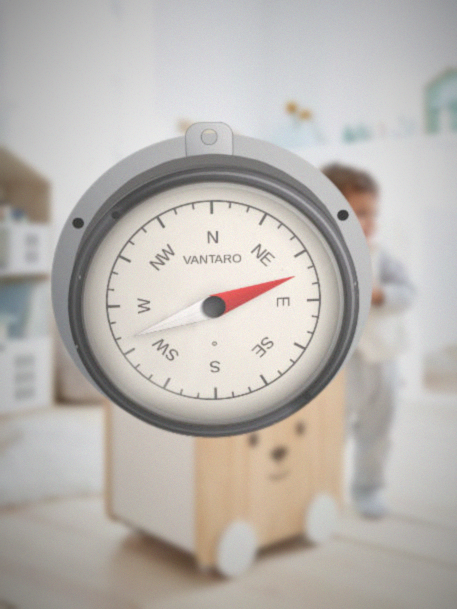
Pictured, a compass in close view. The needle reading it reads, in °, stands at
70 °
